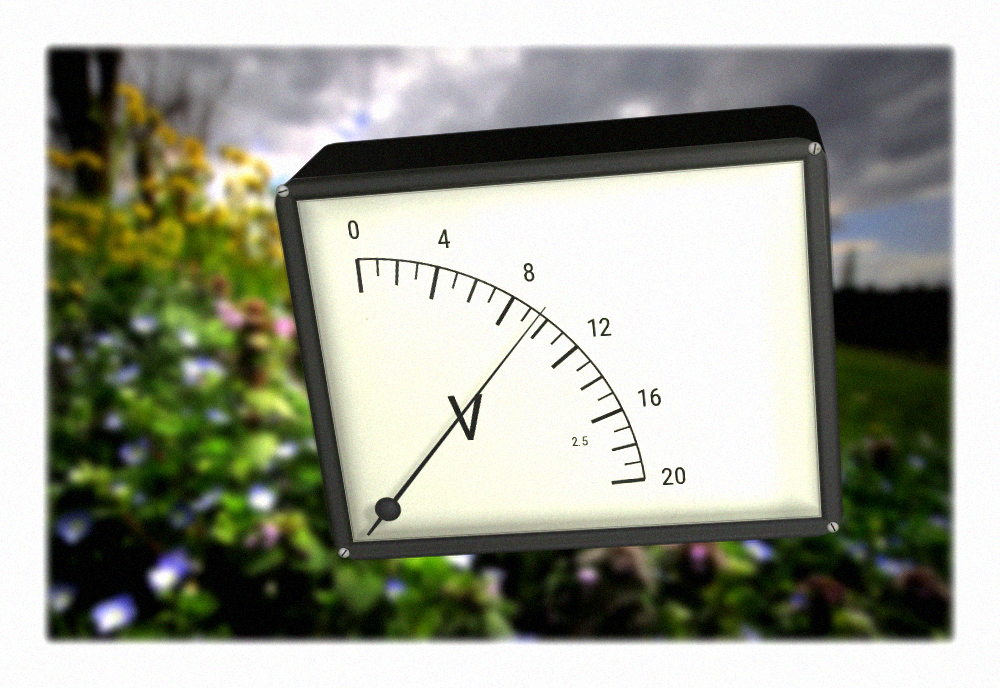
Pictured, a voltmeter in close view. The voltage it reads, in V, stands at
9.5 V
